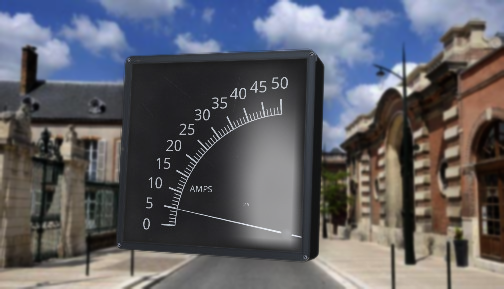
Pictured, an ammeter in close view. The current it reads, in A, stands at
5 A
